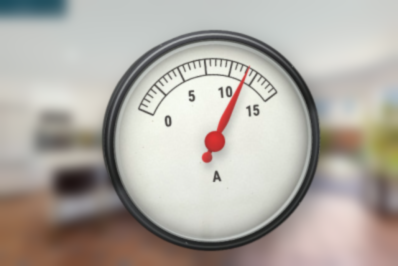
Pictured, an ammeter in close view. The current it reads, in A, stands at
11.5 A
